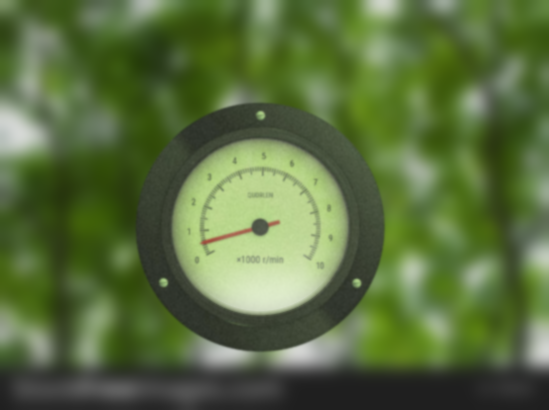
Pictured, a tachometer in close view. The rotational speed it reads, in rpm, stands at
500 rpm
